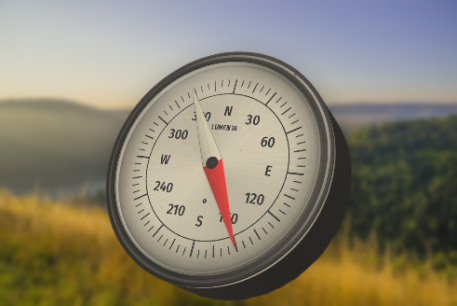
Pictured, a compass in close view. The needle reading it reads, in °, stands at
150 °
